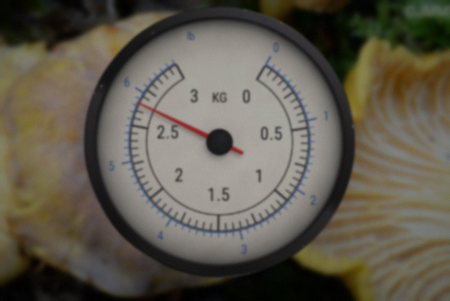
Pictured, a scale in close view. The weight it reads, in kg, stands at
2.65 kg
